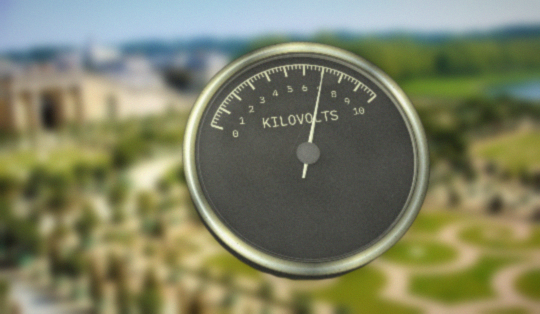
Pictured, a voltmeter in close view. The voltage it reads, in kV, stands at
7 kV
